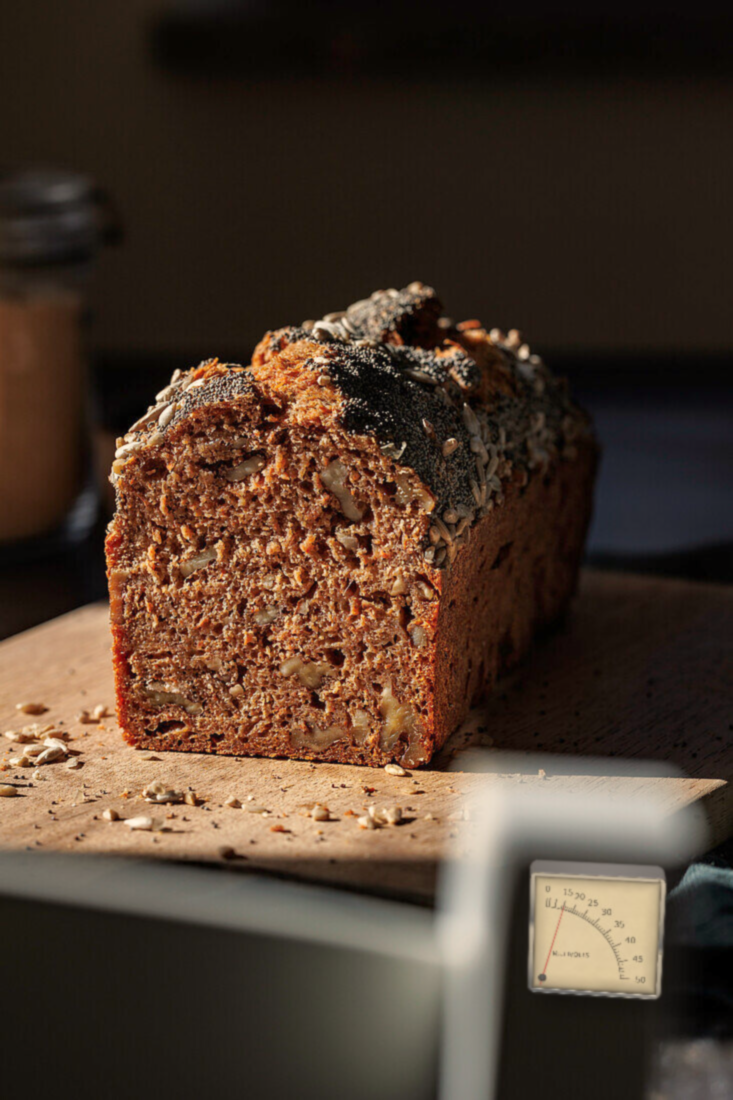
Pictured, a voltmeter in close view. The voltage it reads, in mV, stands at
15 mV
